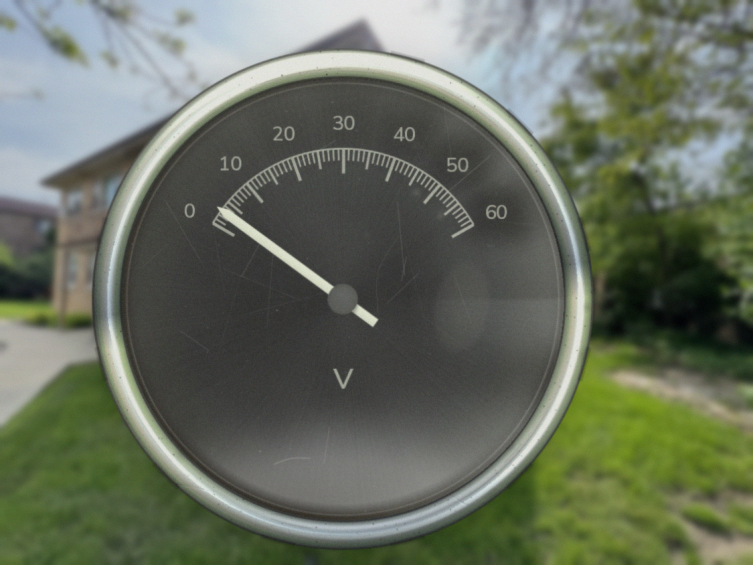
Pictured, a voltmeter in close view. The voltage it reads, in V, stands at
3 V
